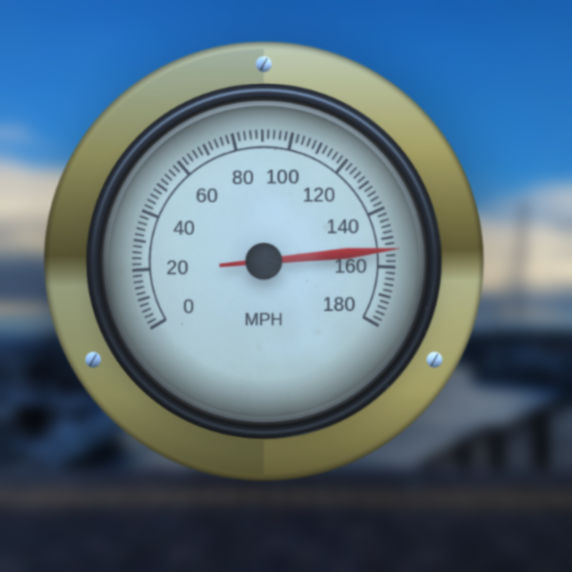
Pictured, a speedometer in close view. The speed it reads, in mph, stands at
154 mph
